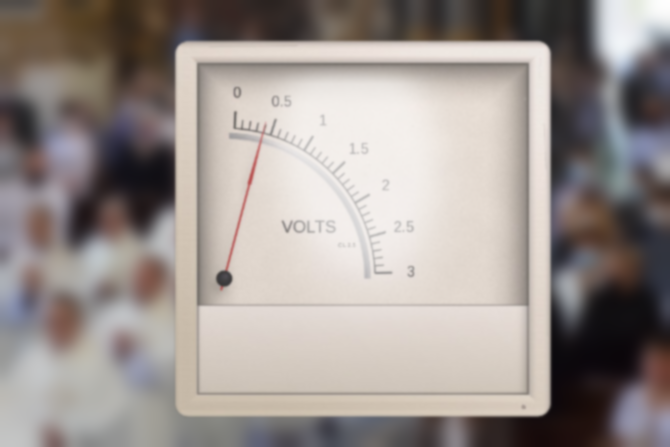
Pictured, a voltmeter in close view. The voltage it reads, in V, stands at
0.4 V
